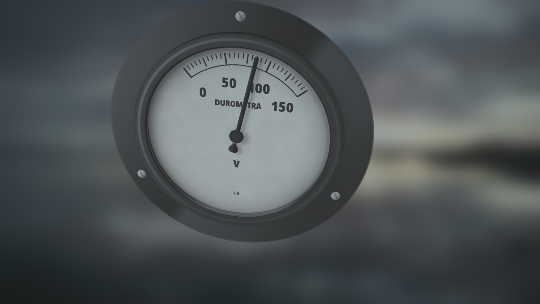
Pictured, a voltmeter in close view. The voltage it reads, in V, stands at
85 V
